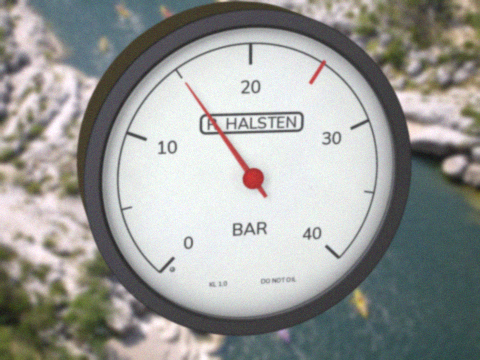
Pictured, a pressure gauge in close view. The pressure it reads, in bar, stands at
15 bar
